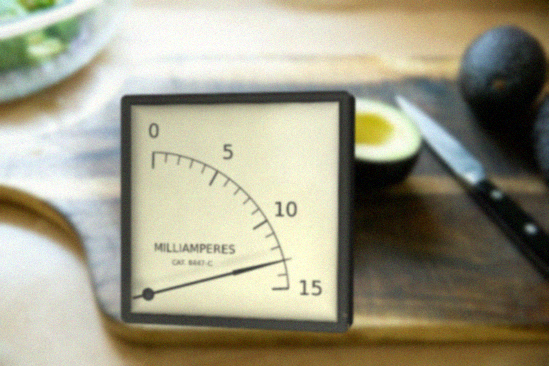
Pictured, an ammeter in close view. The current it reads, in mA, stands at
13 mA
